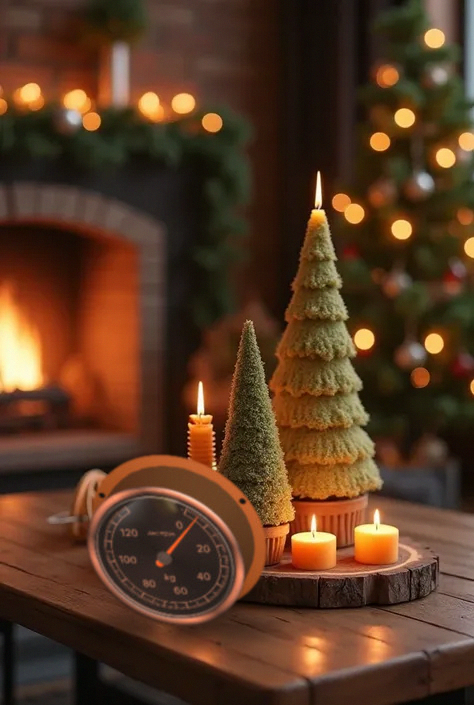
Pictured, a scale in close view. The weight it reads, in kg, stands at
5 kg
